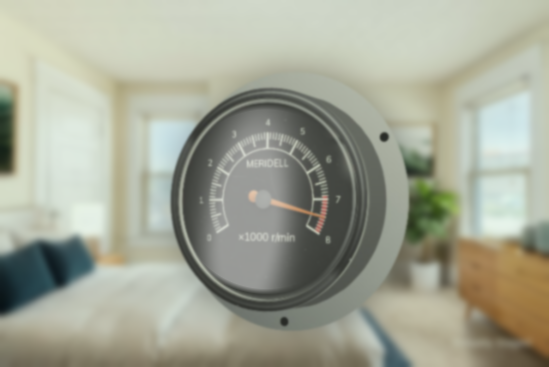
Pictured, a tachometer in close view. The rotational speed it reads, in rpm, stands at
7500 rpm
